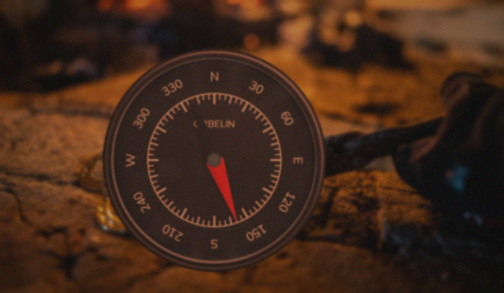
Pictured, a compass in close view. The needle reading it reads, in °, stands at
160 °
